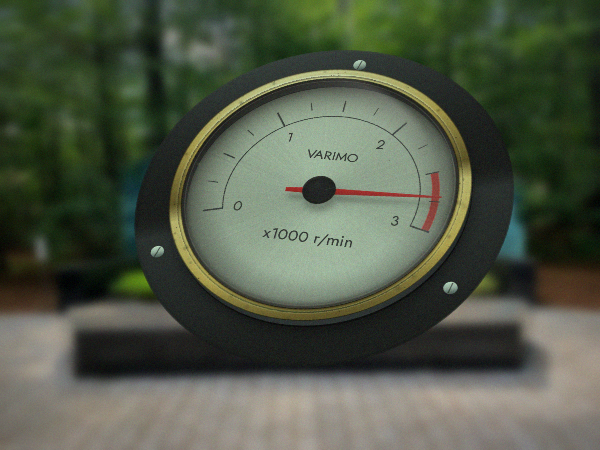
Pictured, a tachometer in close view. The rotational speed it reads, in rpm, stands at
2750 rpm
